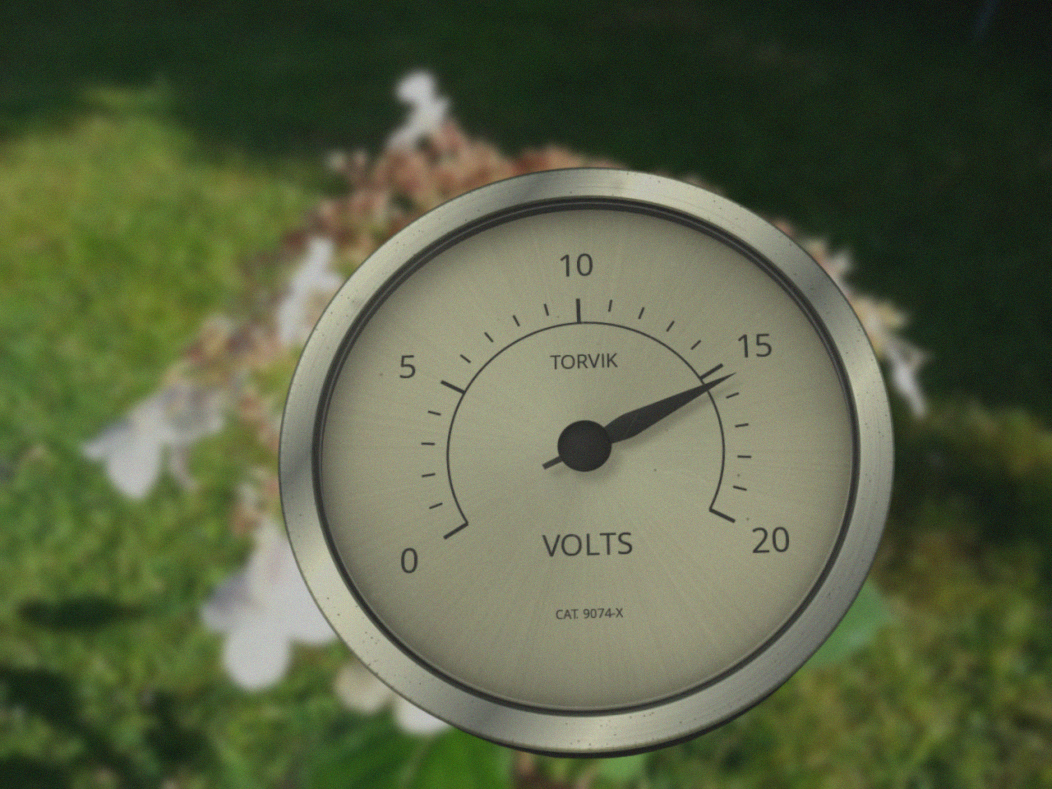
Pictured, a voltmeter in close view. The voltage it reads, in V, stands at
15.5 V
